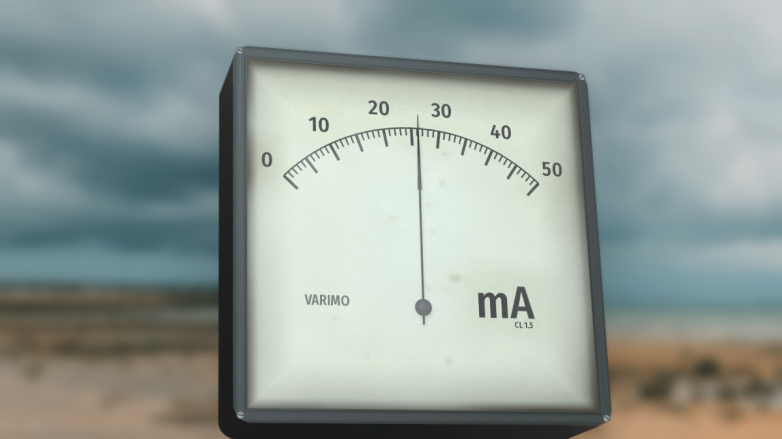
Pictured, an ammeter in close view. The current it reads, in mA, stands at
26 mA
